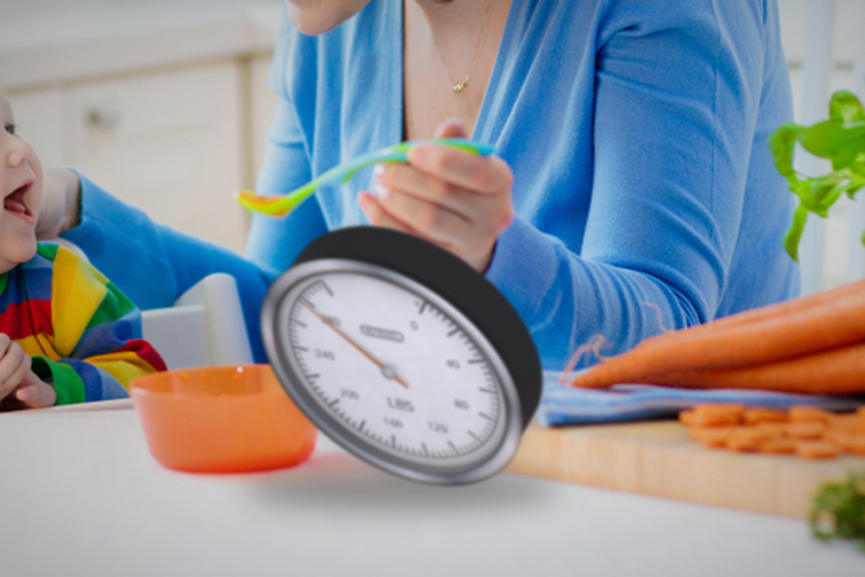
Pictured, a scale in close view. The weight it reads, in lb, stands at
280 lb
